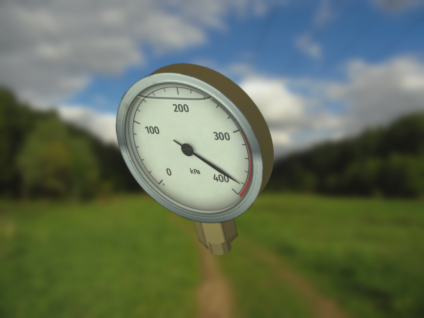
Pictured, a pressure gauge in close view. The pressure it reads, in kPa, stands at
380 kPa
